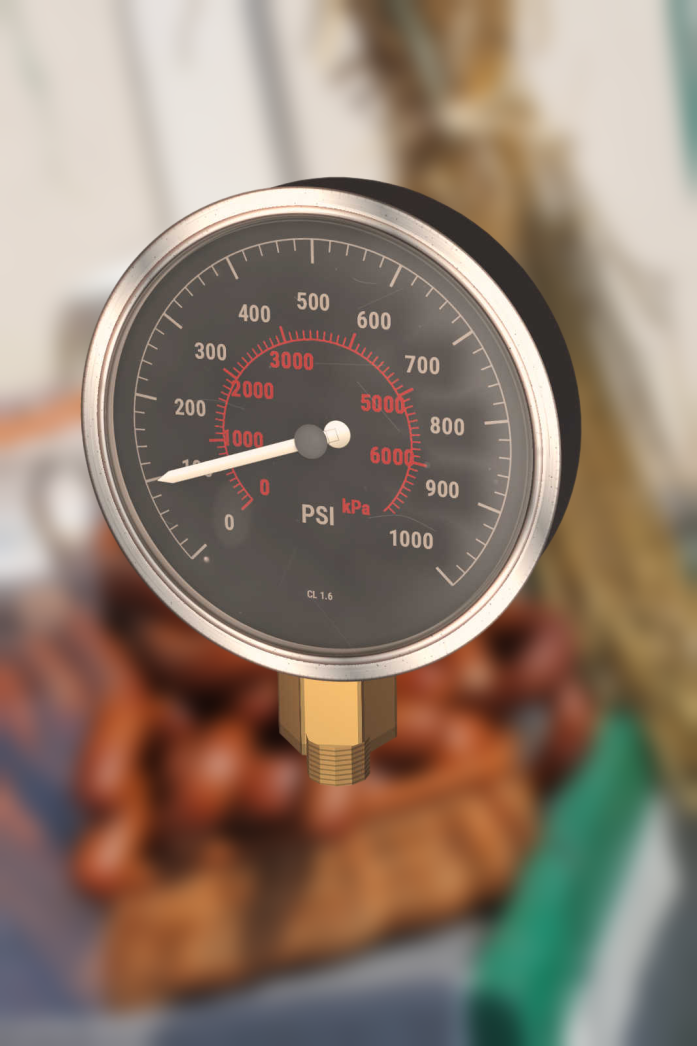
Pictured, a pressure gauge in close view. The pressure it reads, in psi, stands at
100 psi
